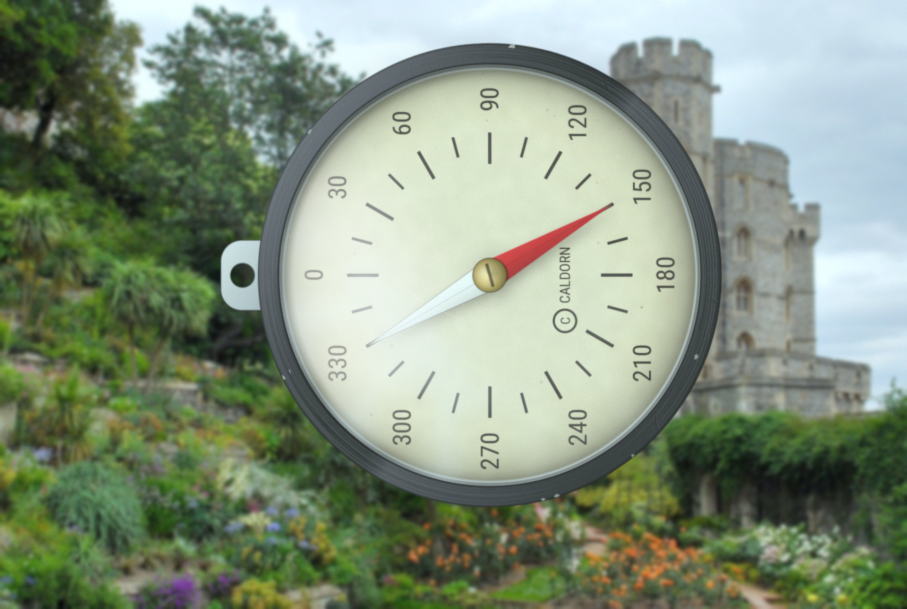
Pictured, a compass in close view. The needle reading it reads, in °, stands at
150 °
